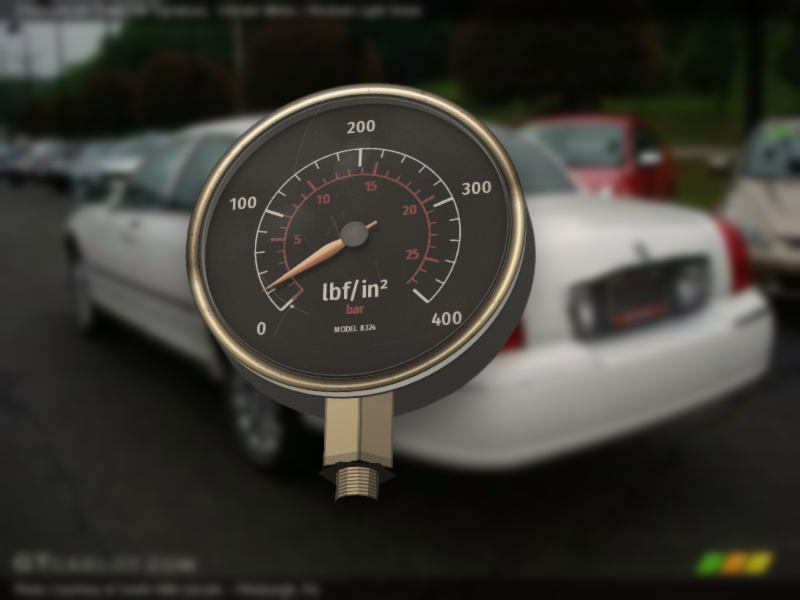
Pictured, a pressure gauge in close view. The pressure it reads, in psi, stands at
20 psi
